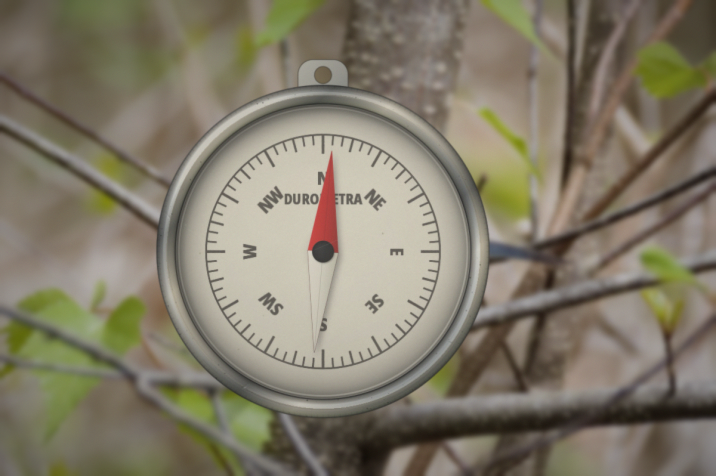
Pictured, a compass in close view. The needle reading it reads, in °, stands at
5 °
